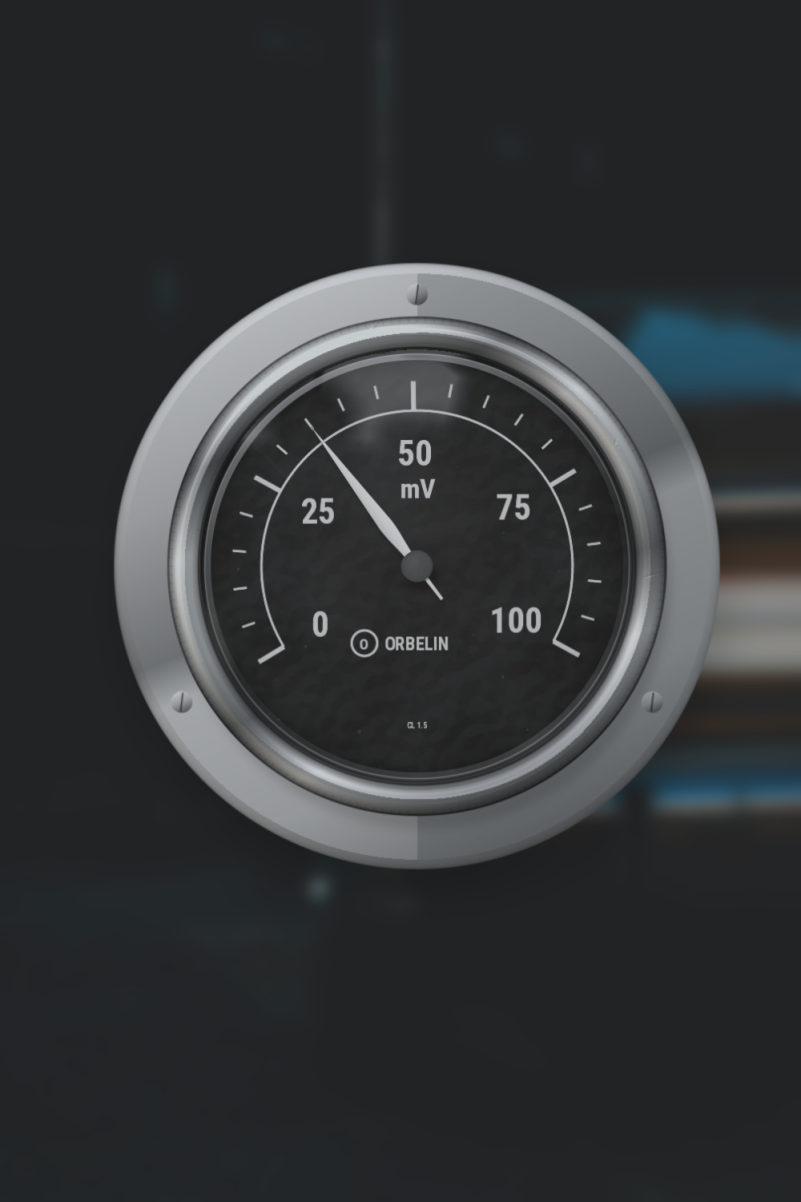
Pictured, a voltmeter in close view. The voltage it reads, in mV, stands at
35 mV
